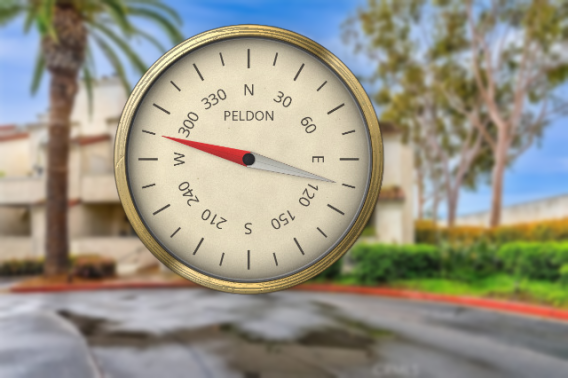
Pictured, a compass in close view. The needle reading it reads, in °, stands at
285 °
